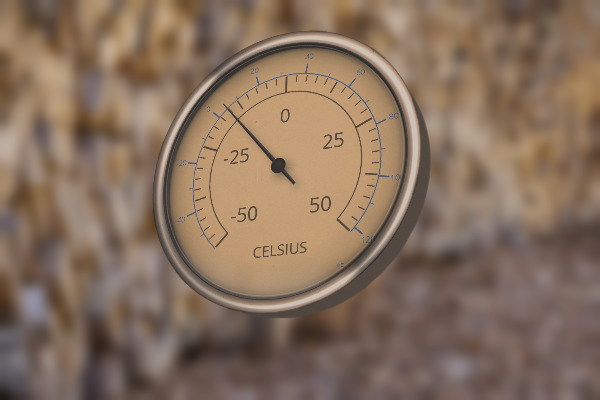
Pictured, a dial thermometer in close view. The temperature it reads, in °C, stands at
-15 °C
